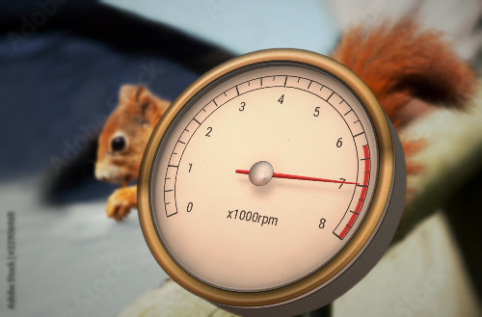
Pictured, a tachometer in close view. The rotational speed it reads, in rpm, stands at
7000 rpm
